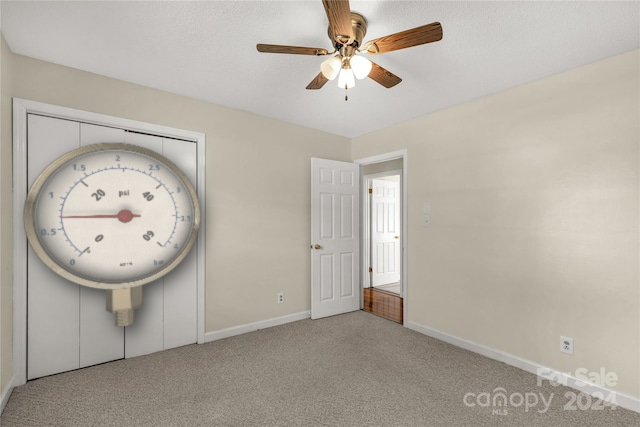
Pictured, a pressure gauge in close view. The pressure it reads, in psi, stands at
10 psi
